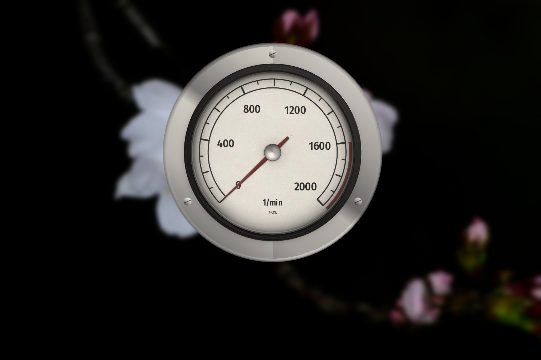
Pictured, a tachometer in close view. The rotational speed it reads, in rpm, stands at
0 rpm
